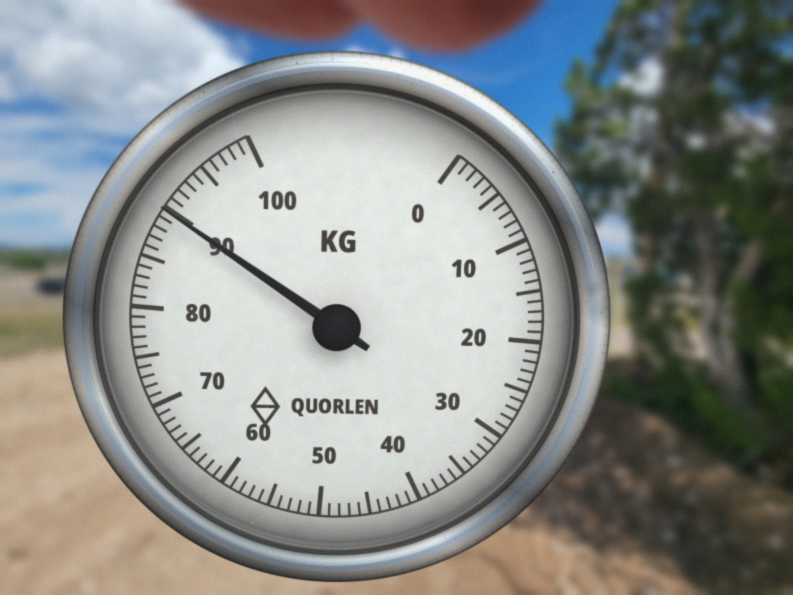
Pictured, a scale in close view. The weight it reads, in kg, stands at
90 kg
